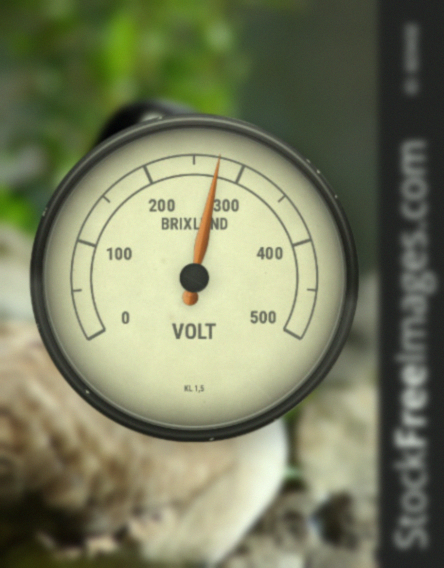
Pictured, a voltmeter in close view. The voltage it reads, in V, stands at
275 V
